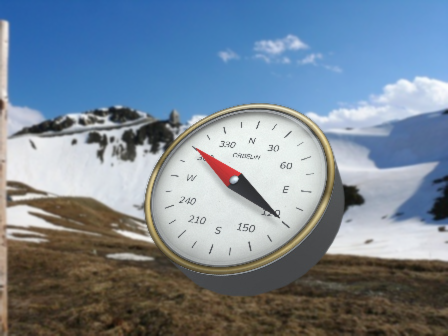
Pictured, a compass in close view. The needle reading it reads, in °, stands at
300 °
